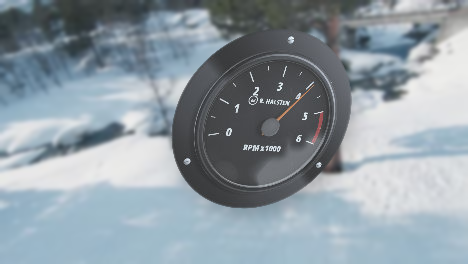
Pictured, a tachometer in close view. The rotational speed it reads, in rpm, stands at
4000 rpm
